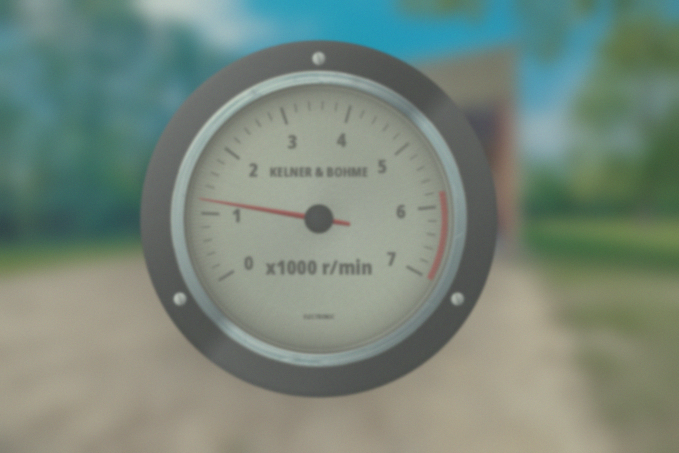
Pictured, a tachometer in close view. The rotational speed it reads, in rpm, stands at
1200 rpm
